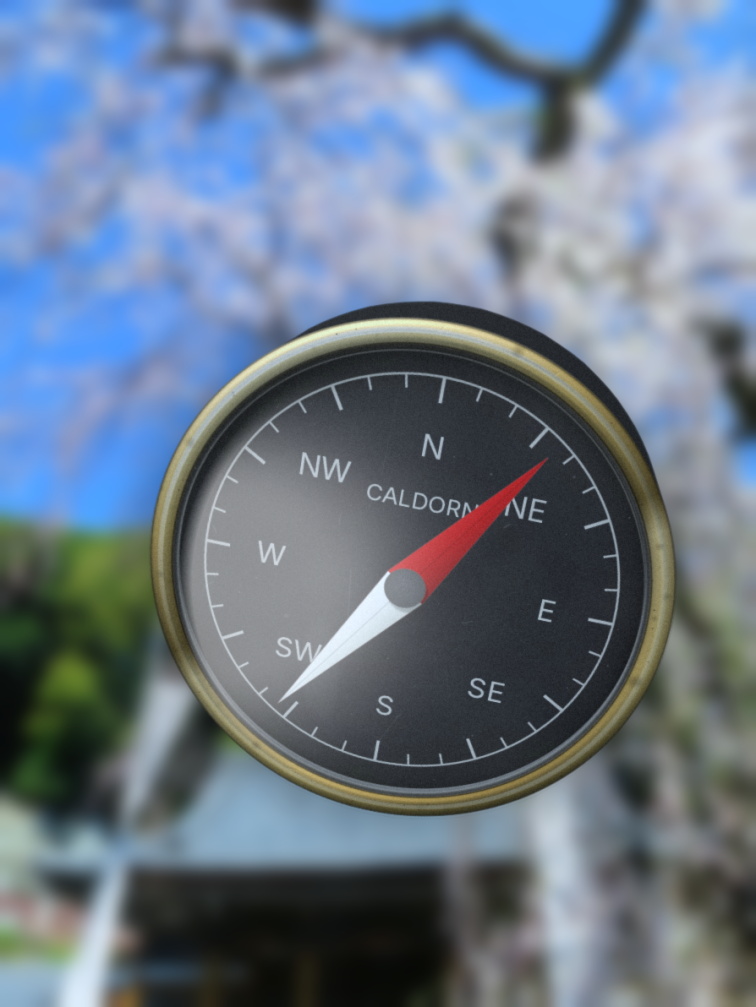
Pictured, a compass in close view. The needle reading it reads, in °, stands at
35 °
